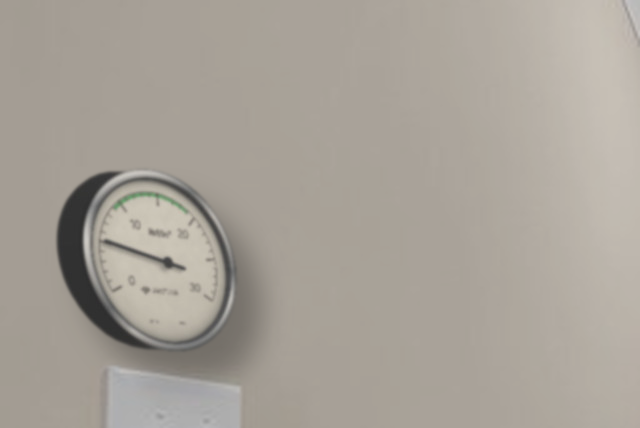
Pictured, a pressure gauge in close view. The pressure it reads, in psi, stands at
5 psi
